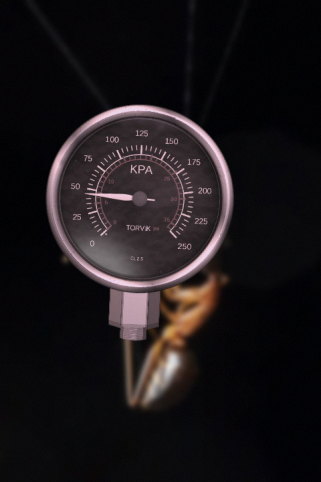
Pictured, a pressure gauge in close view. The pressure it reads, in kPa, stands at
45 kPa
